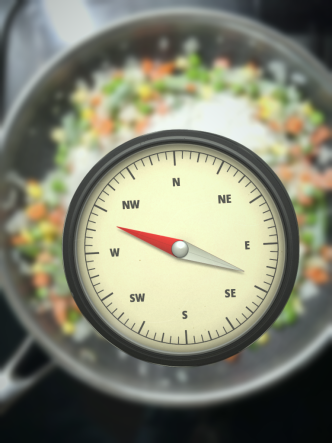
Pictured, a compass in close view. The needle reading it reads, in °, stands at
292.5 °
